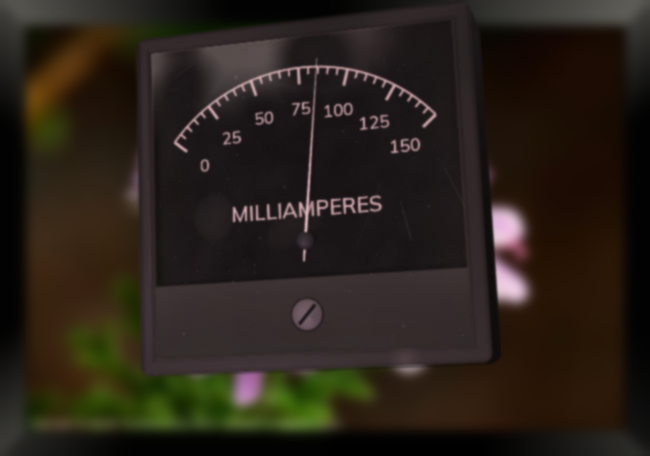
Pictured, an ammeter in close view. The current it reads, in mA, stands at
85 mA
